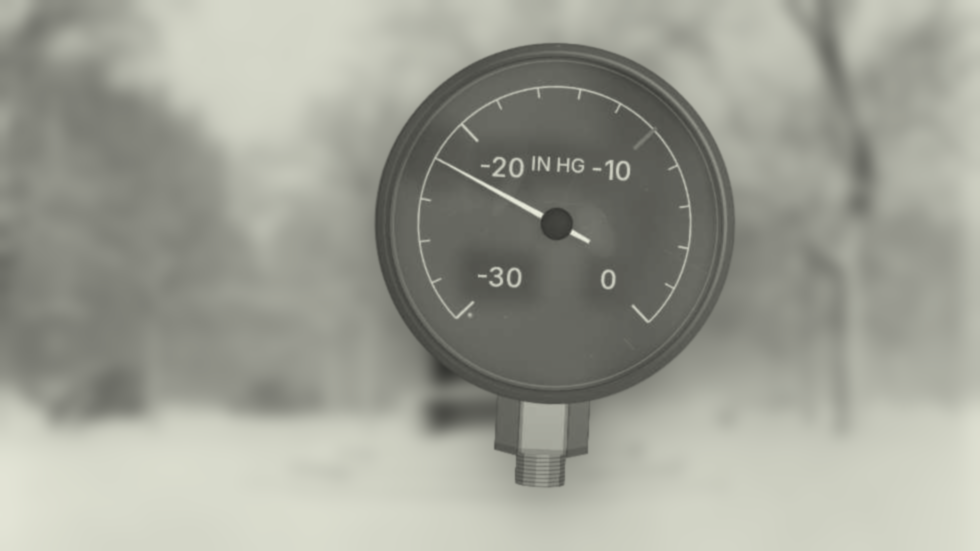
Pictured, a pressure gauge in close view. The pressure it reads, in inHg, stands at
-22 inHg
